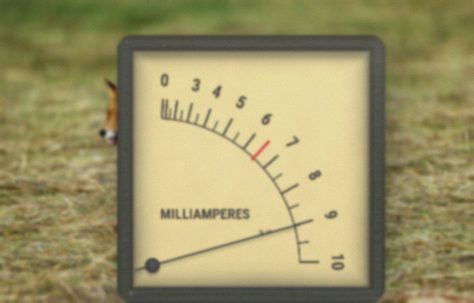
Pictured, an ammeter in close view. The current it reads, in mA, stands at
9 mA
